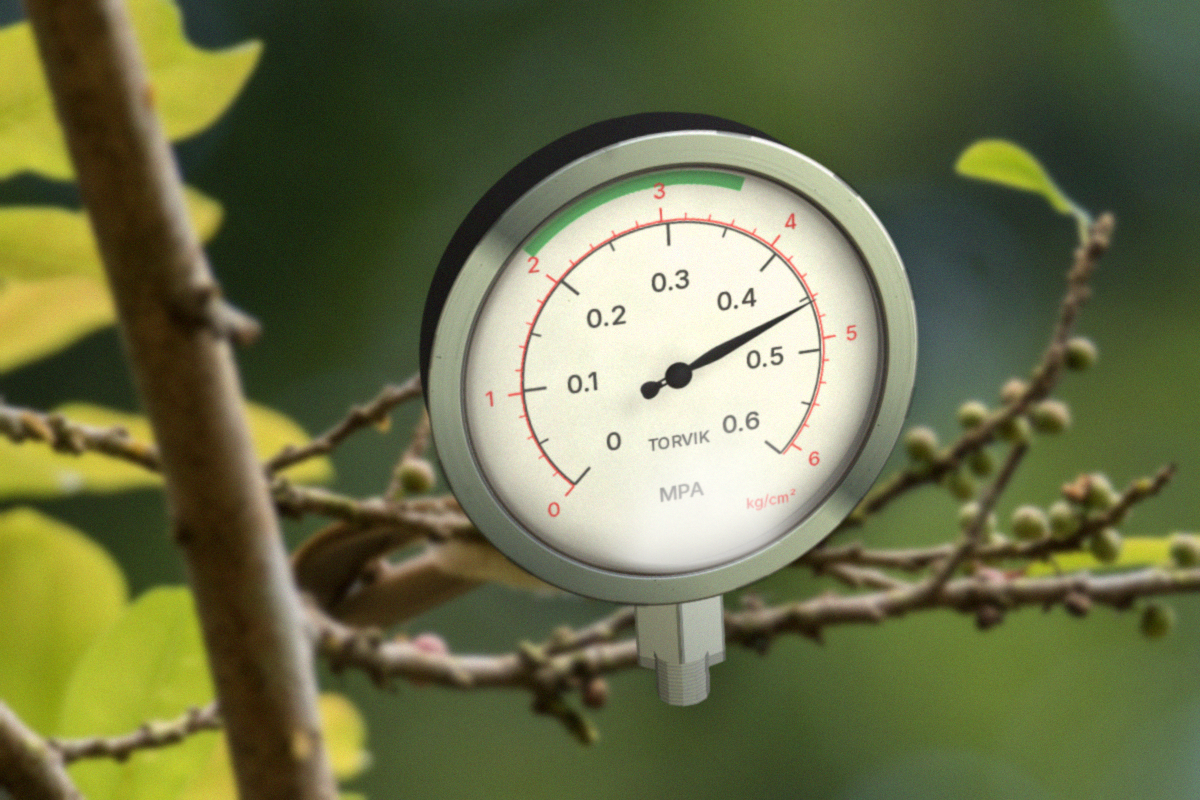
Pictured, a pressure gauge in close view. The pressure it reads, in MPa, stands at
0.45 MPa
